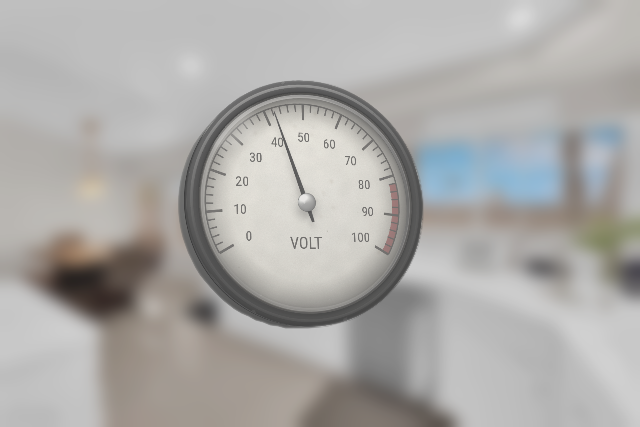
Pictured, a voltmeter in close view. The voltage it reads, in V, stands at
42 V
